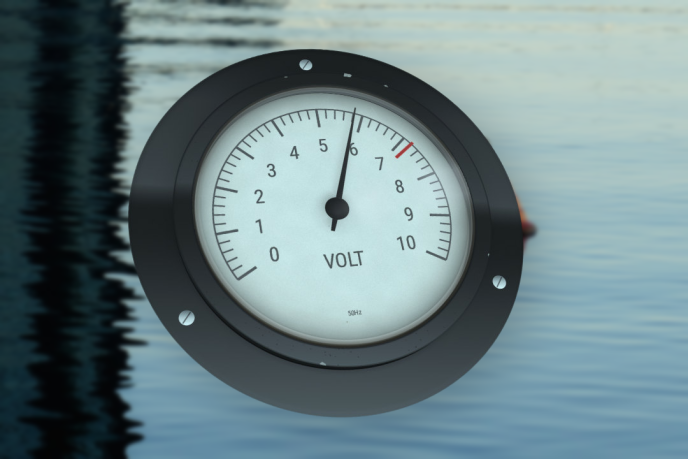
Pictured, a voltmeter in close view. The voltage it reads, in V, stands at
5.8 V
